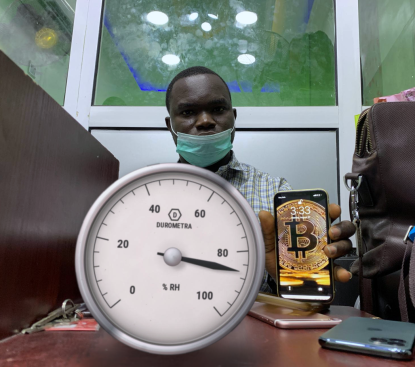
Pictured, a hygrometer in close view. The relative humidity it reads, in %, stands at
86 %
